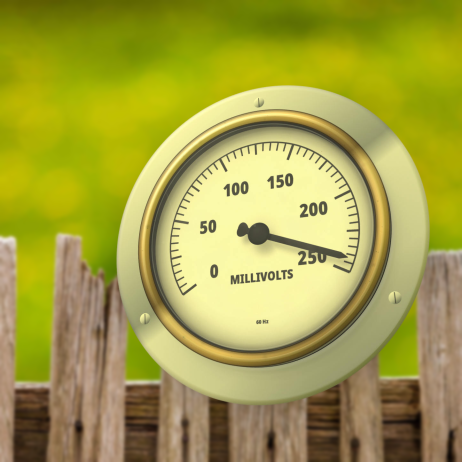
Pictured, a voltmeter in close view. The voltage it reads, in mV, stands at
242.5 mV
